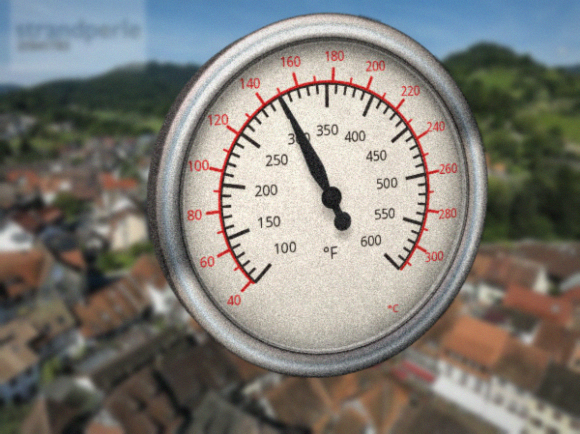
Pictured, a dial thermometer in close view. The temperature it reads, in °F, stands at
300 °F
